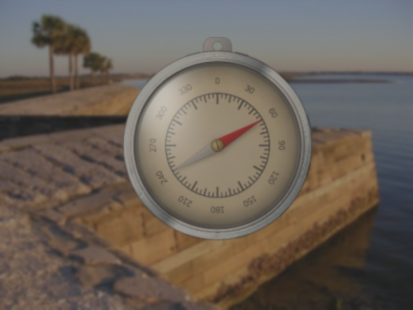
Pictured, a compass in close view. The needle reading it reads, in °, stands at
60 °
